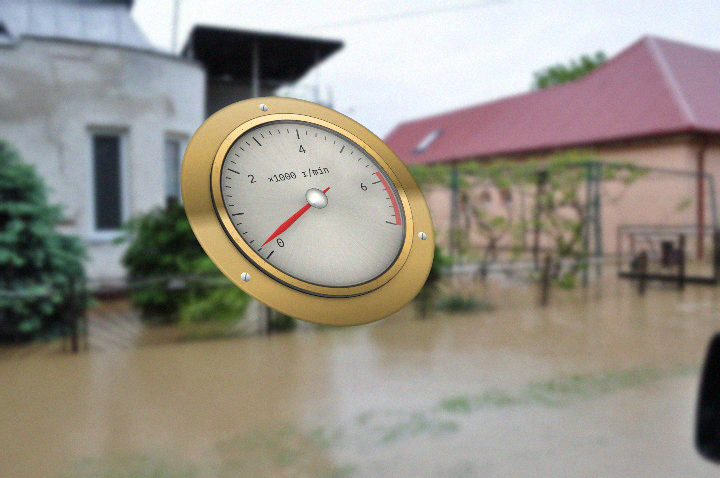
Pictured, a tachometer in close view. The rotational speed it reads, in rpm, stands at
200 rpm
